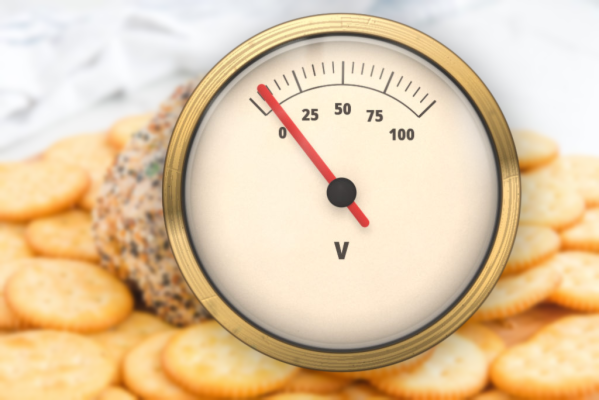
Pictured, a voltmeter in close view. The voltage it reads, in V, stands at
7.5 V
